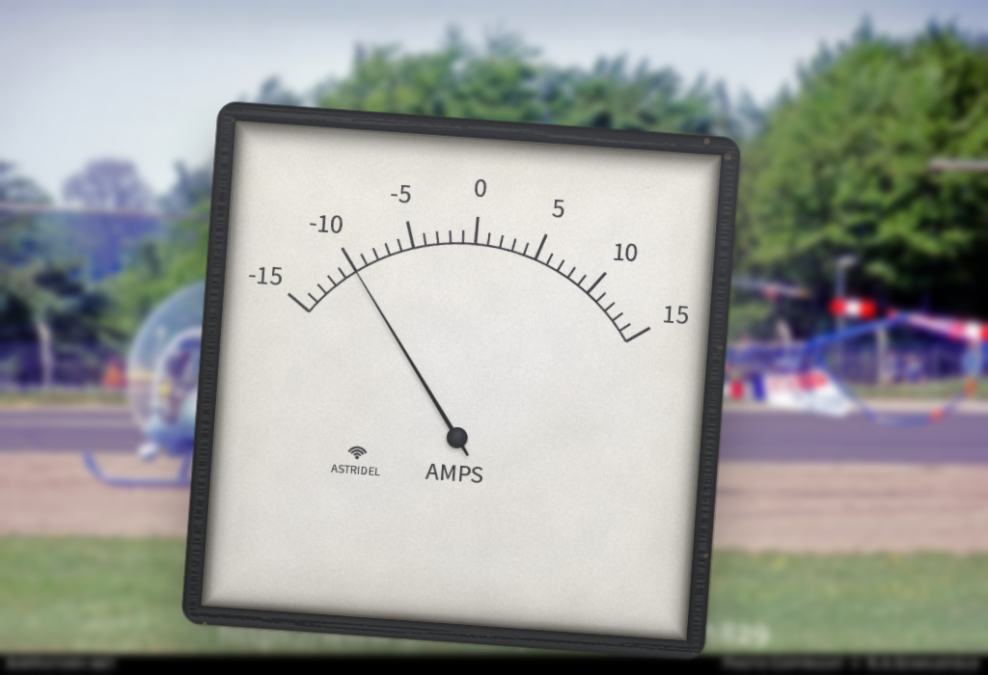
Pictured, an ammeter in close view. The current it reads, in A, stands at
-10 A
